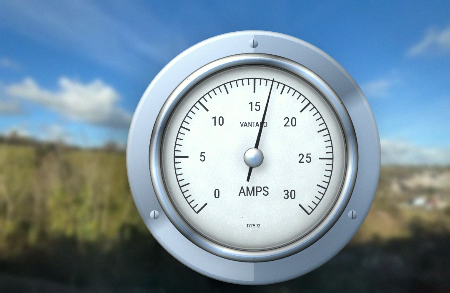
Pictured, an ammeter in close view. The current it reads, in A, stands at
16.5 A
